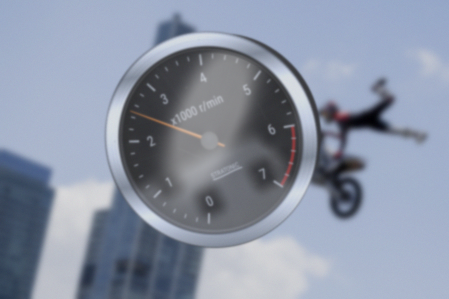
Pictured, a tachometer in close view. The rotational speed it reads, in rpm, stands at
2500 rpm
